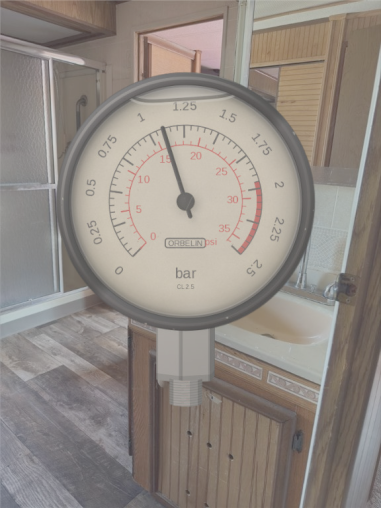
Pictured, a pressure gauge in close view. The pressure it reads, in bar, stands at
1.1 bar
